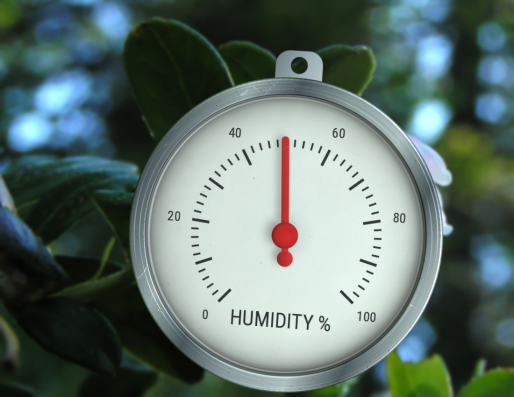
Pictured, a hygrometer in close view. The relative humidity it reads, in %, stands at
50 %
